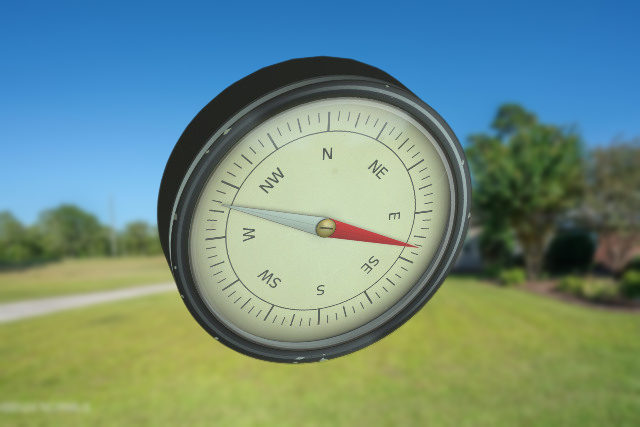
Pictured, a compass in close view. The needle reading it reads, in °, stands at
110 °
